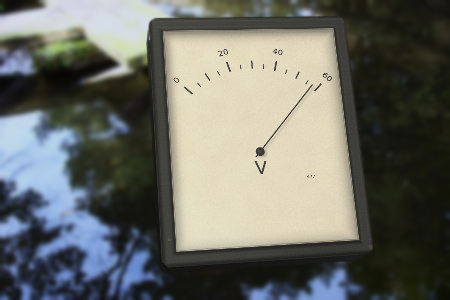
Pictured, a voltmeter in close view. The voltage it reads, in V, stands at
57.5 V
